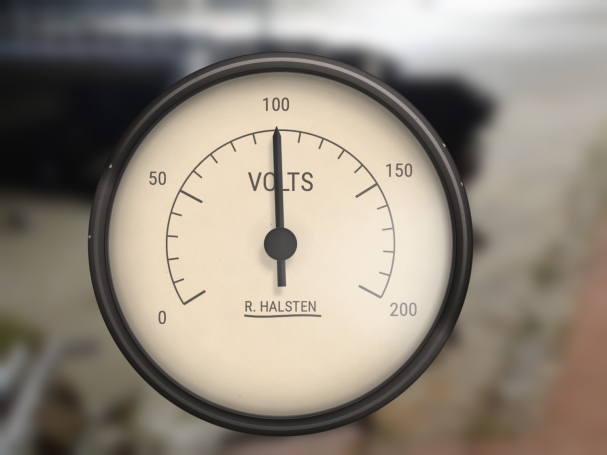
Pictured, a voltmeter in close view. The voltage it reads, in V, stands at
100 V
